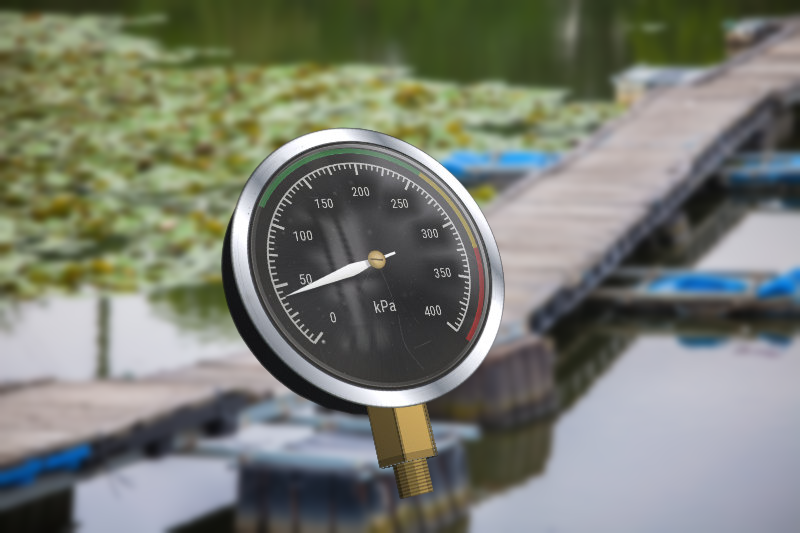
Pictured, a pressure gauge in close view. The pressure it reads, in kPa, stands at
40 kPa
